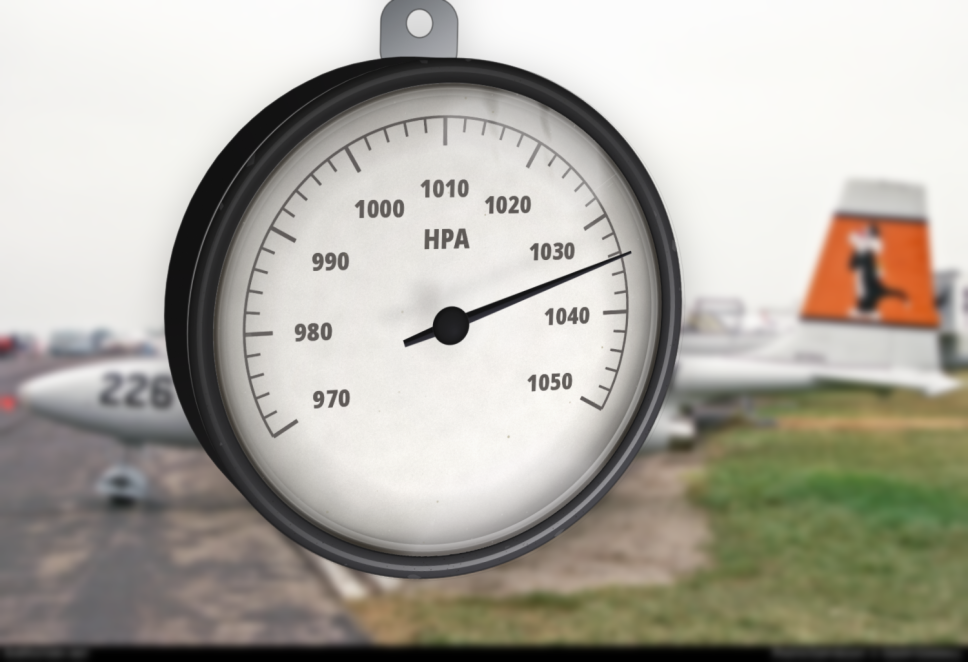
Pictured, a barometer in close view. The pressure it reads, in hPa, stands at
1034 hPa
